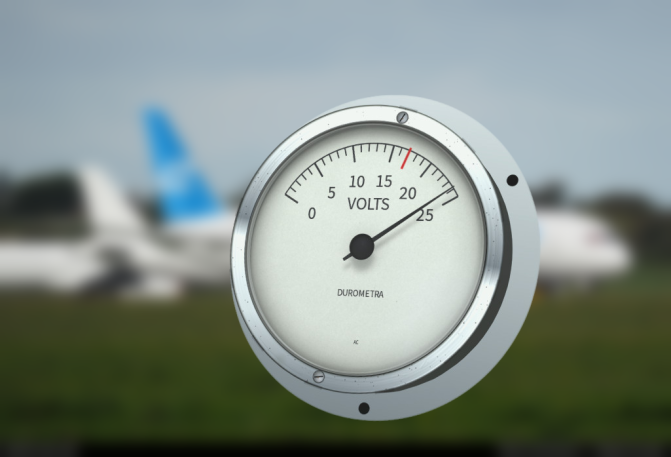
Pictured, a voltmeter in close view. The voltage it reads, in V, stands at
24 V
